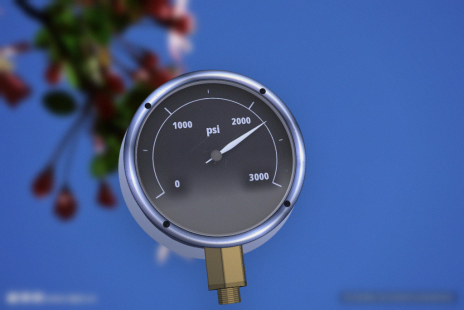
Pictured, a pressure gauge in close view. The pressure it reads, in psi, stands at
2250 psi
